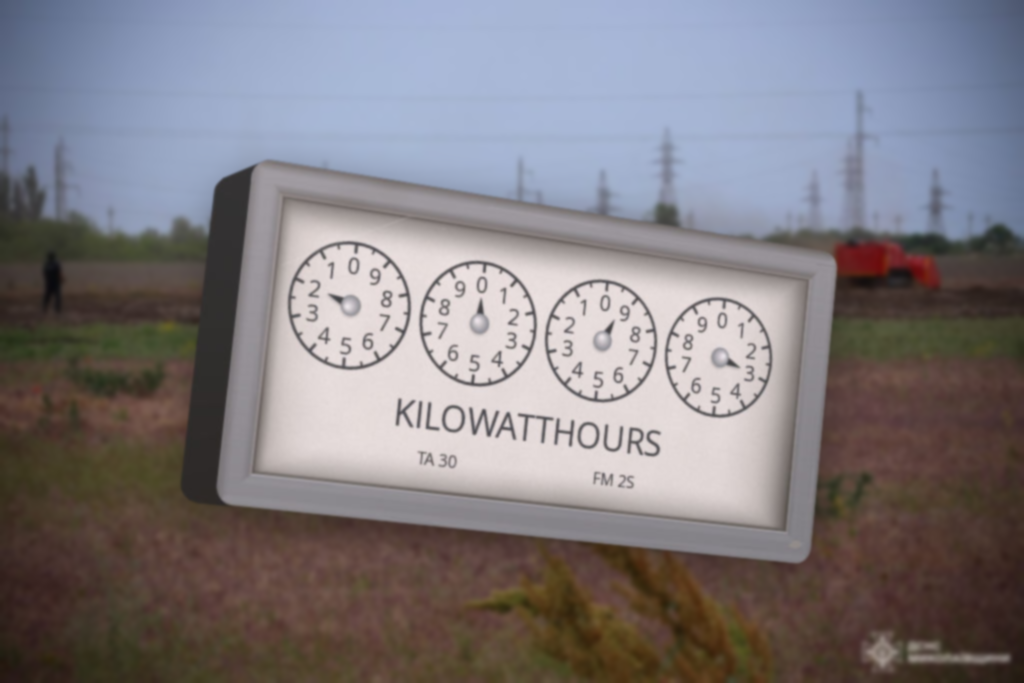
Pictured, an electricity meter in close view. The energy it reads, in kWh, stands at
1993 kWh
